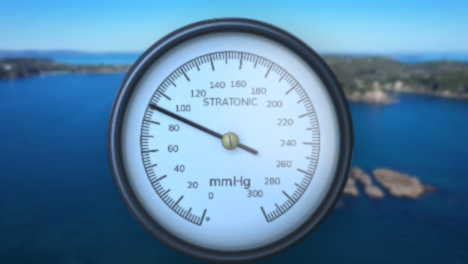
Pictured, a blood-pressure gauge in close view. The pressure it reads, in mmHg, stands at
90 mmHg
